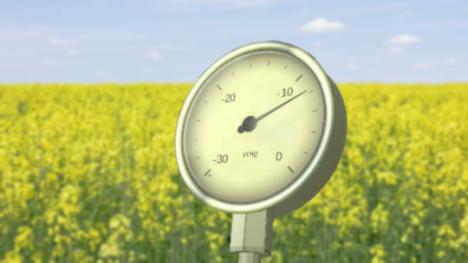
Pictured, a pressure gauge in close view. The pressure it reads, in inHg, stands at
-8 inHg
